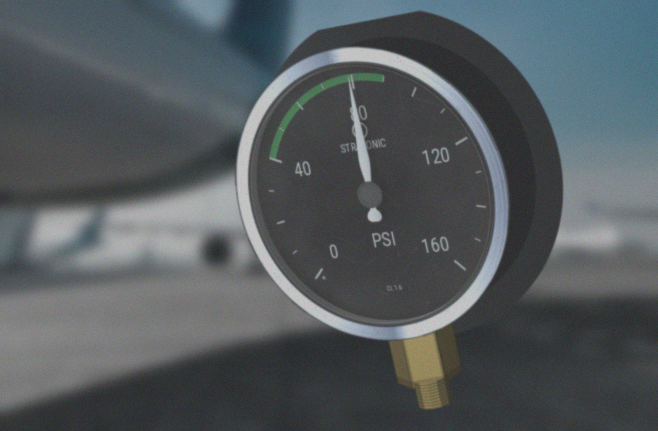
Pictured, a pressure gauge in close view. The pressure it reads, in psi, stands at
80 psi
